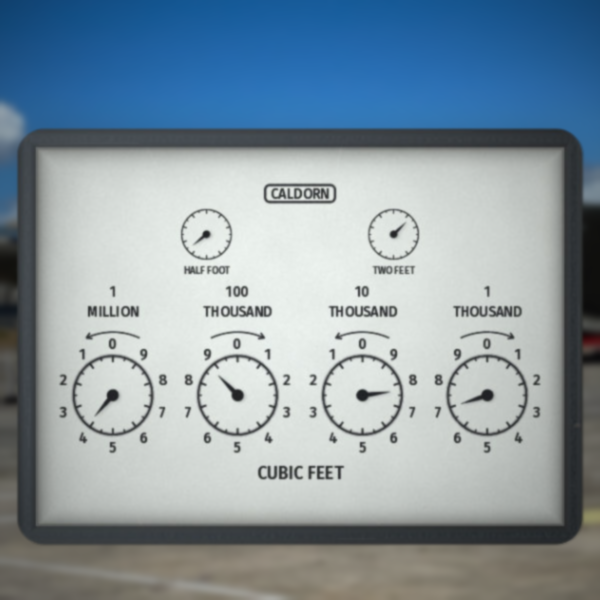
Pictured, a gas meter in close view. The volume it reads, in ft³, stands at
387700 ft³
